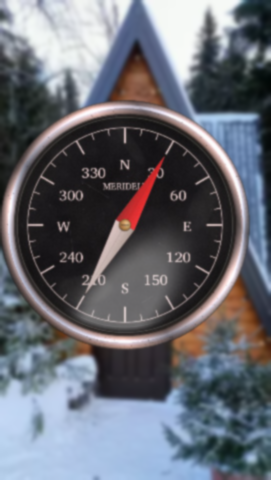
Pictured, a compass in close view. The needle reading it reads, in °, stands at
30 °
